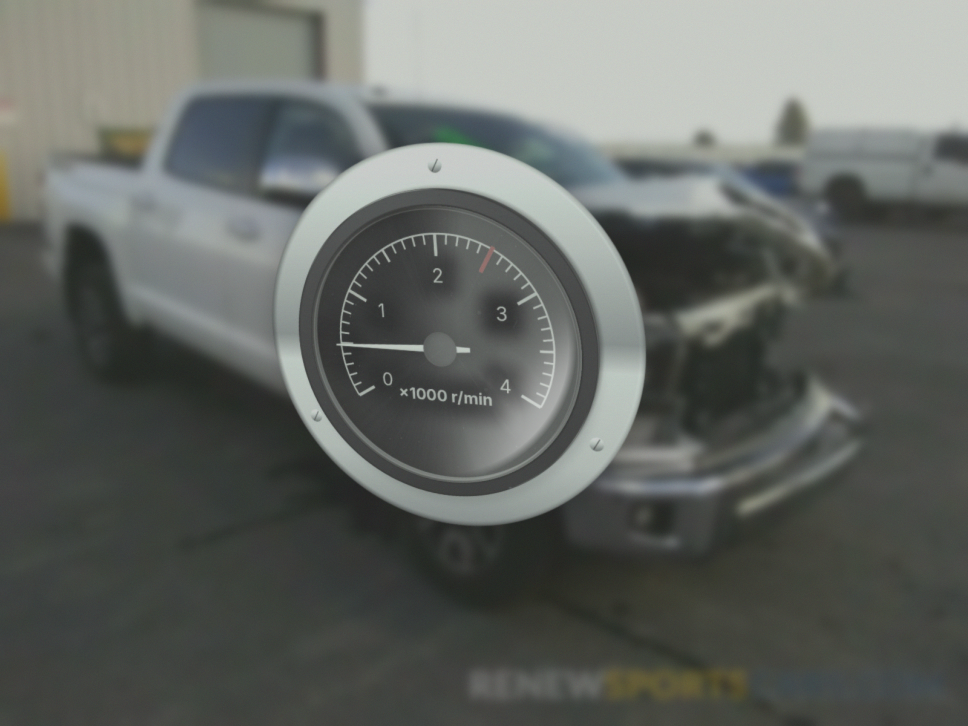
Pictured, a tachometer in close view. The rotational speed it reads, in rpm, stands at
500 rpm
